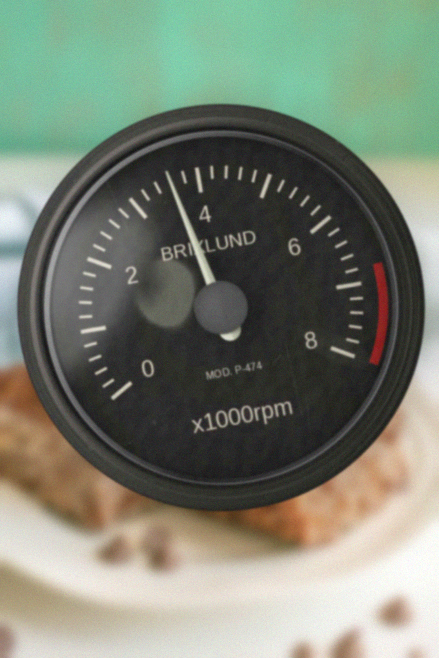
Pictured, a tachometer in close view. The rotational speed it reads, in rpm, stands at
3600 rpm
